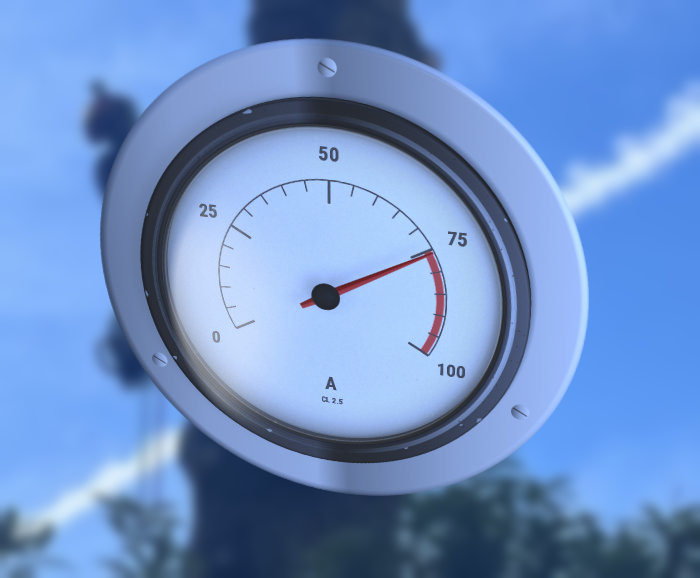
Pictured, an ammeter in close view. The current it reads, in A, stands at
75 A
